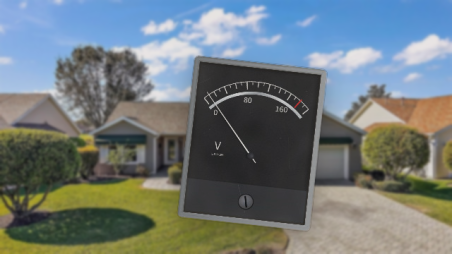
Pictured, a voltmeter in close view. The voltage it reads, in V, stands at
10 V
